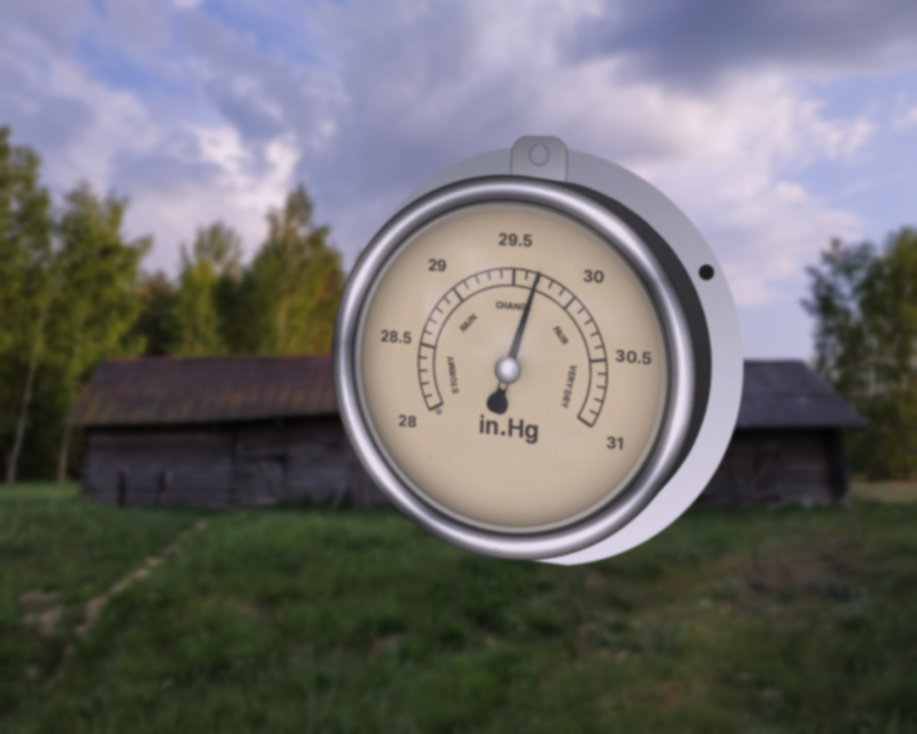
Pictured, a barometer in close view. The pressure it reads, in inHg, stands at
29.7 inHg
